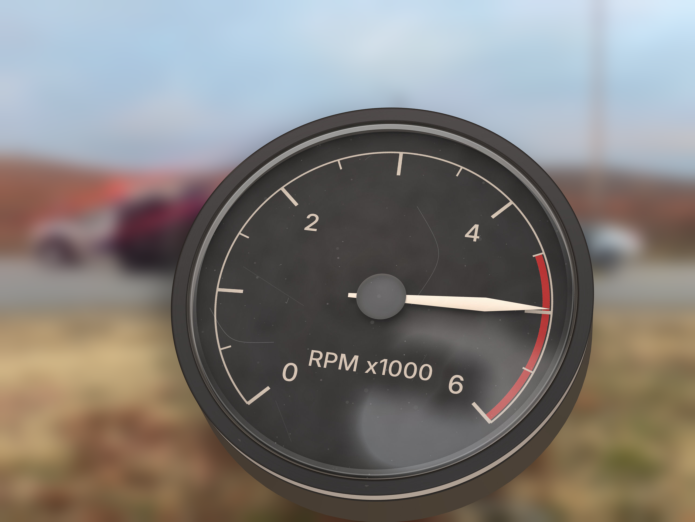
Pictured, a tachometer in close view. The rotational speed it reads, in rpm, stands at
5000 rpm
